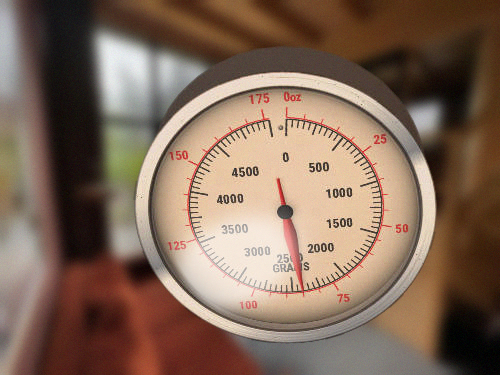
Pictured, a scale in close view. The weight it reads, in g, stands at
2400 g
